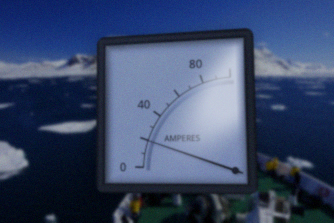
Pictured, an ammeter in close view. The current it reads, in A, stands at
20 A
